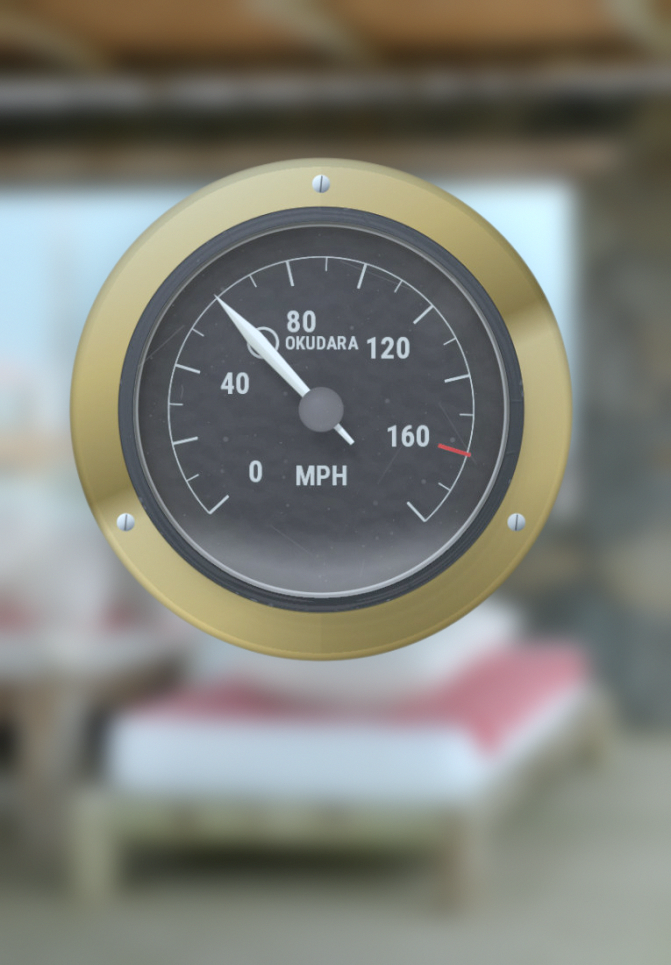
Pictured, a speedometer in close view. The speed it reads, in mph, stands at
60 mph
